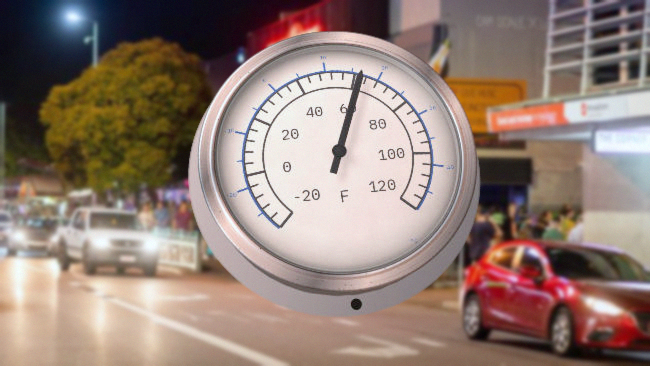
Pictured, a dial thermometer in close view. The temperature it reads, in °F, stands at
62 °F
